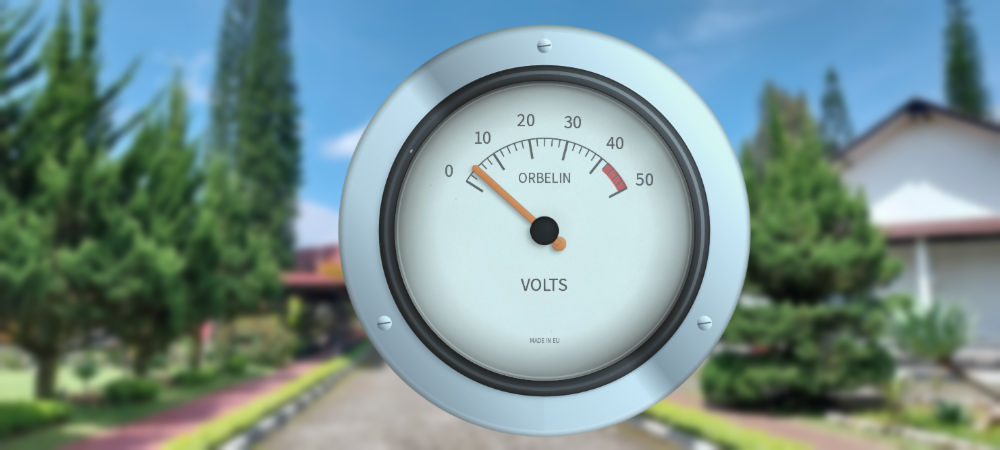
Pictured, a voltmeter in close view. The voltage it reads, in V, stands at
4 V
